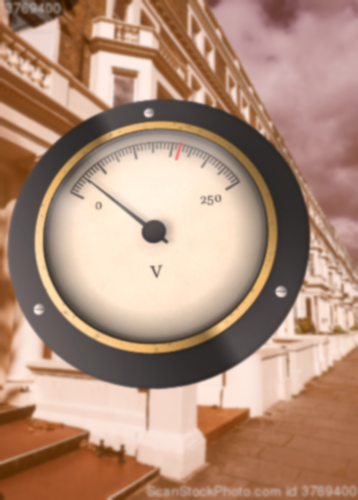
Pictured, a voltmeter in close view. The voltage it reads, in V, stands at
25 V
